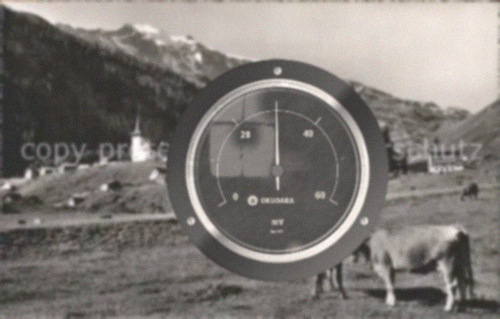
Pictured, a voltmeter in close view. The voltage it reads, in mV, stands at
30 mV
